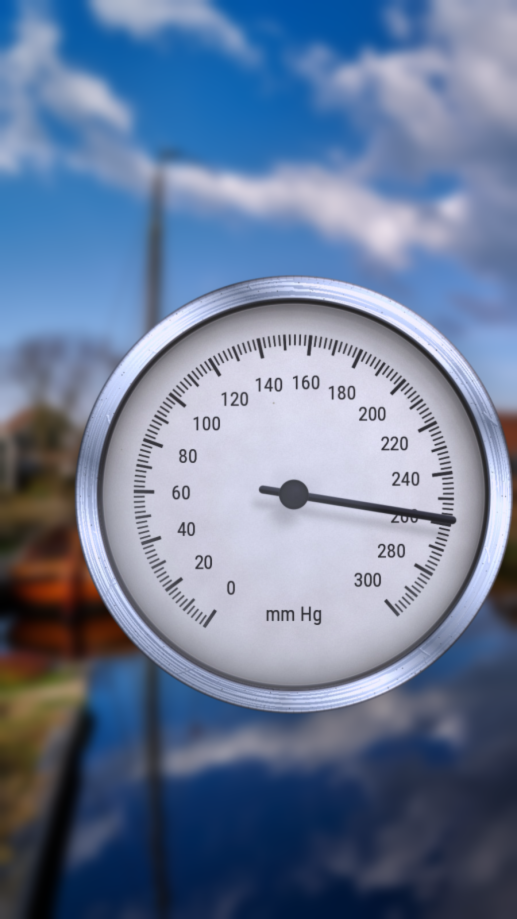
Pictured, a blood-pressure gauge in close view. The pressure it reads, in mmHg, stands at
258 mmHg
